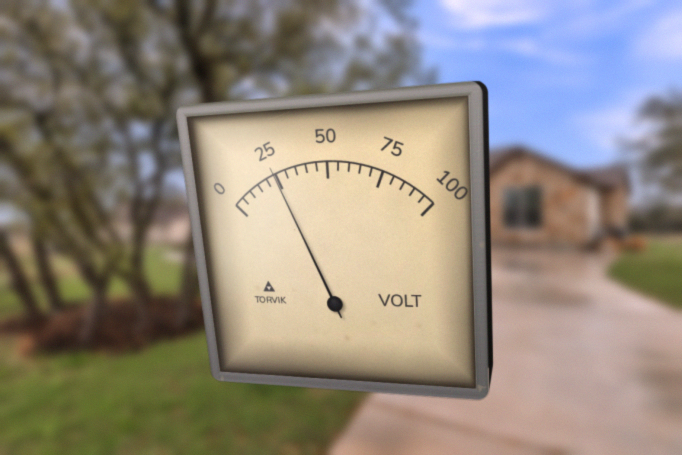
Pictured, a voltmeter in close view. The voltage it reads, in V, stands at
25 V
